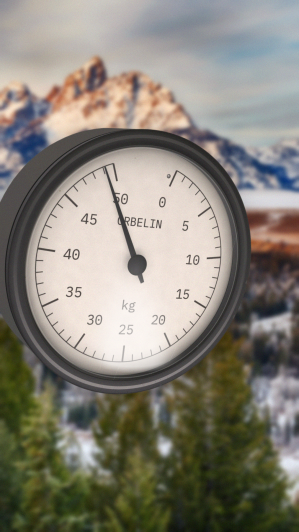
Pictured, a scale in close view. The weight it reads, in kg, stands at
49 kg
